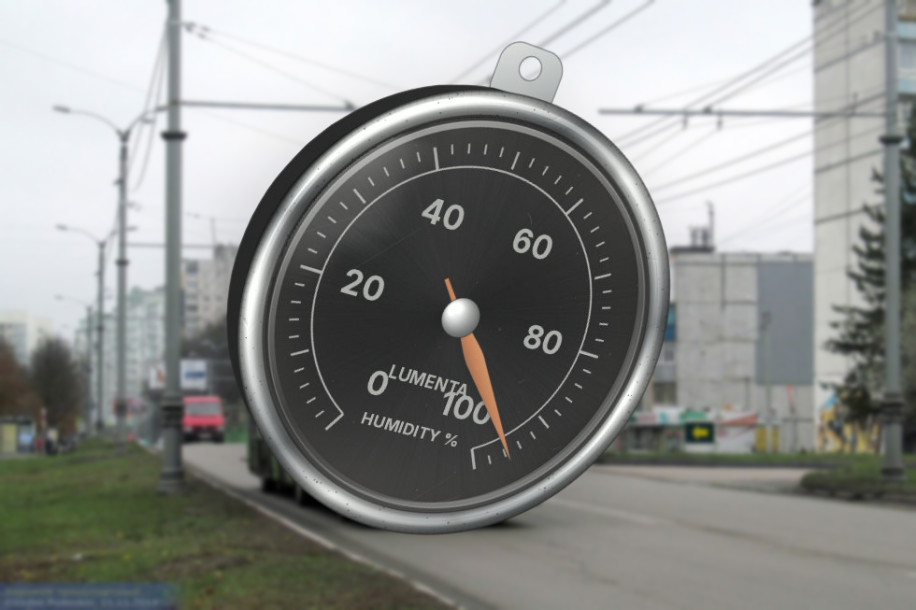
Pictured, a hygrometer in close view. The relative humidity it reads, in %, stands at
96 %
